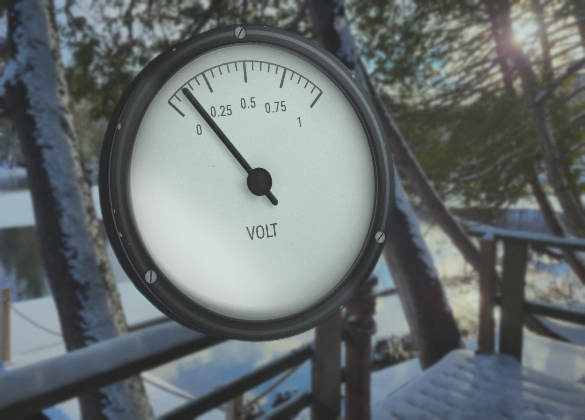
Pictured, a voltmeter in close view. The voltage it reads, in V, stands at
0.1 V
